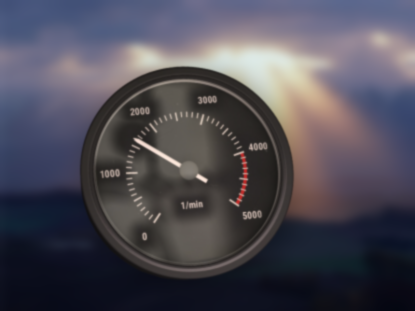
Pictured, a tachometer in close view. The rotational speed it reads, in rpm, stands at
1600 rpm
